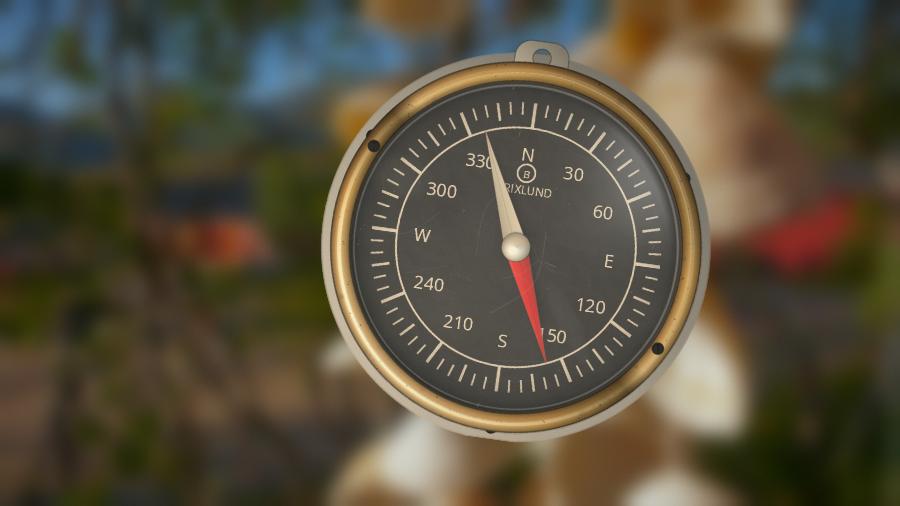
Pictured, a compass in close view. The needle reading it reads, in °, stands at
157.5 °
